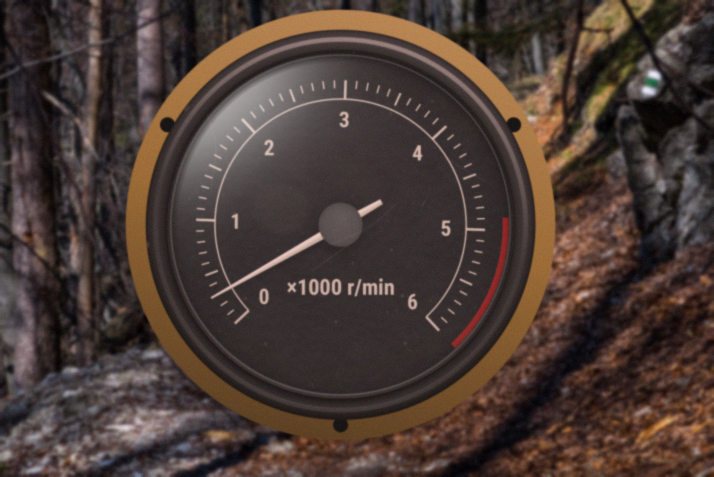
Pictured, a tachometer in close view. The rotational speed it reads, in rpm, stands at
300 rpm
